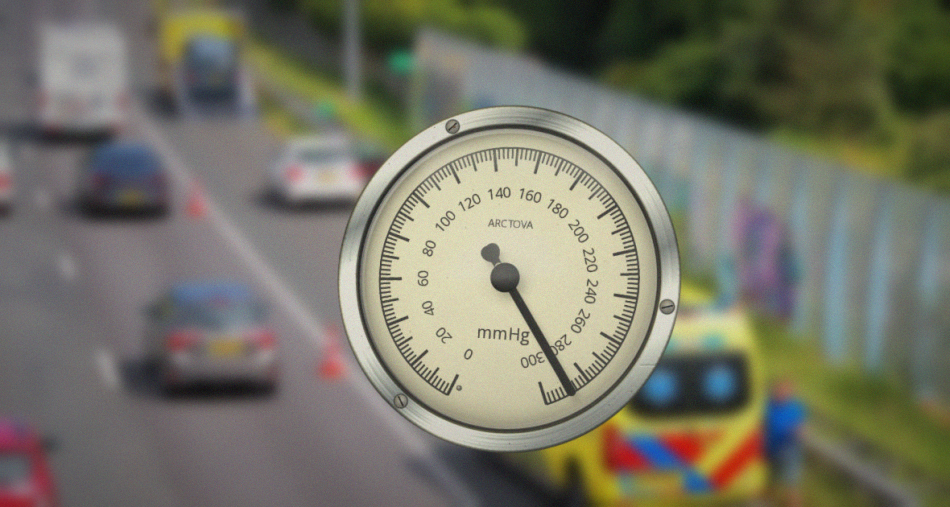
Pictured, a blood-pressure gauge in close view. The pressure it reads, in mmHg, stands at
288 mmHg
